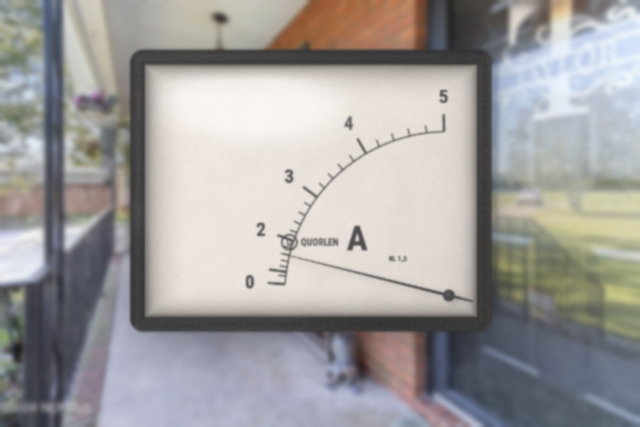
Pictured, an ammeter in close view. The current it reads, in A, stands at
1.6 A
